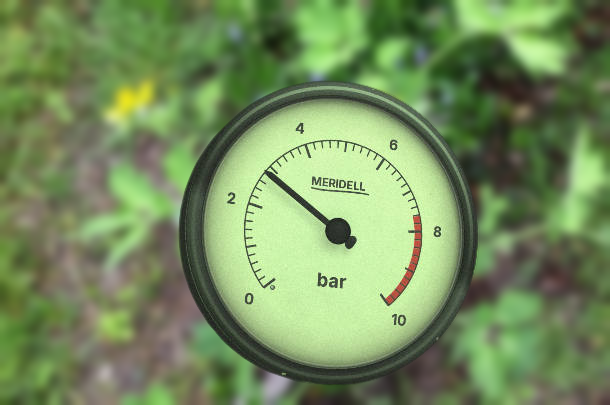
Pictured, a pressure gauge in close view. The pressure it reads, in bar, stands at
2.8 bar
